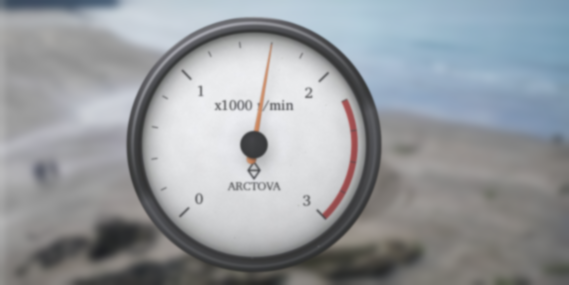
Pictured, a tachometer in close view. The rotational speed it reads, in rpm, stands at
1600 rpm
